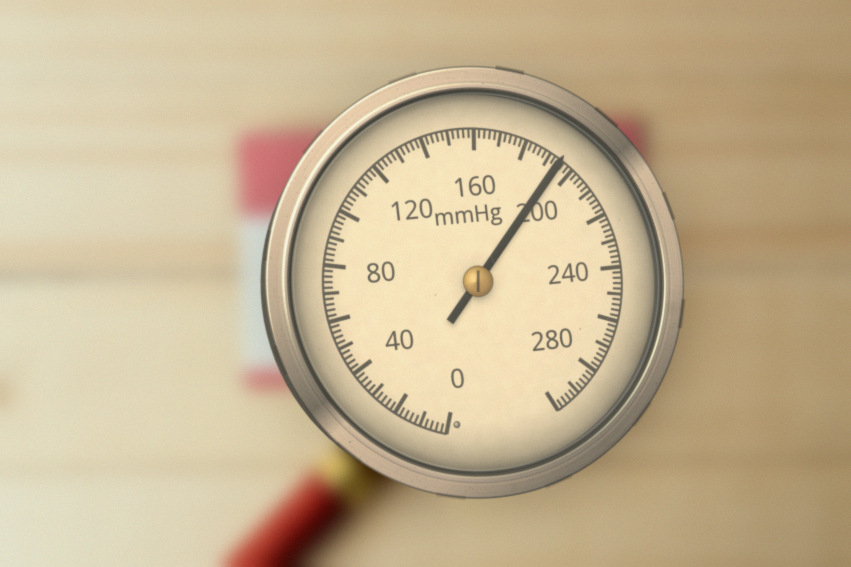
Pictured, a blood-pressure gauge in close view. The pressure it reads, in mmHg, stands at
194 mmHg
